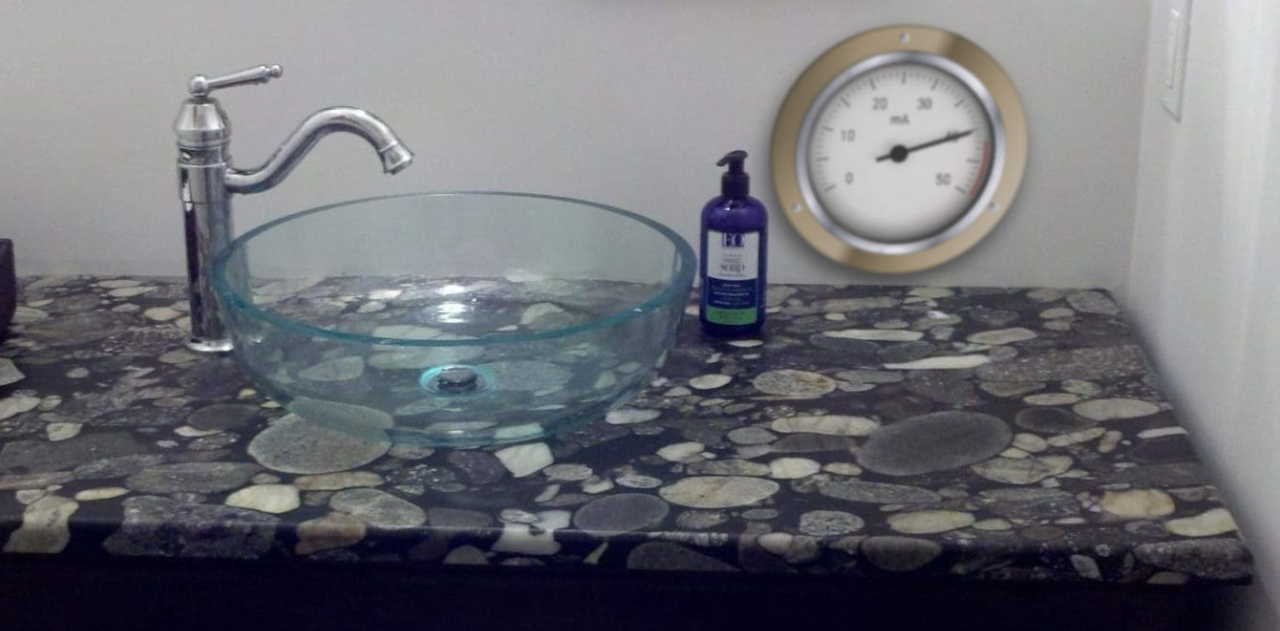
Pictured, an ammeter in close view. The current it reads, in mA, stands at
40 mA
